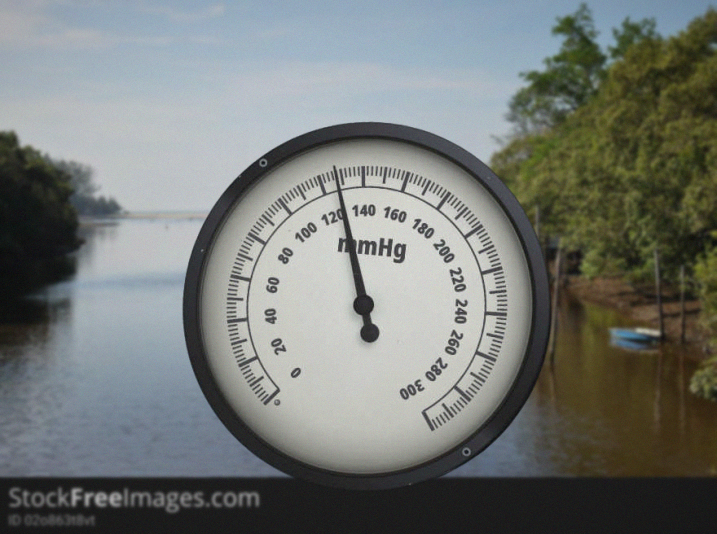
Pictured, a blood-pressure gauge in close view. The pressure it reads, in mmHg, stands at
128 mmHg
